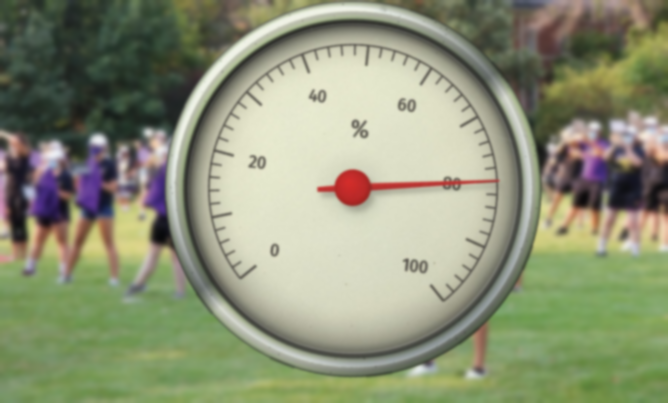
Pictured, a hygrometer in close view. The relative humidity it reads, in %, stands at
80 %
